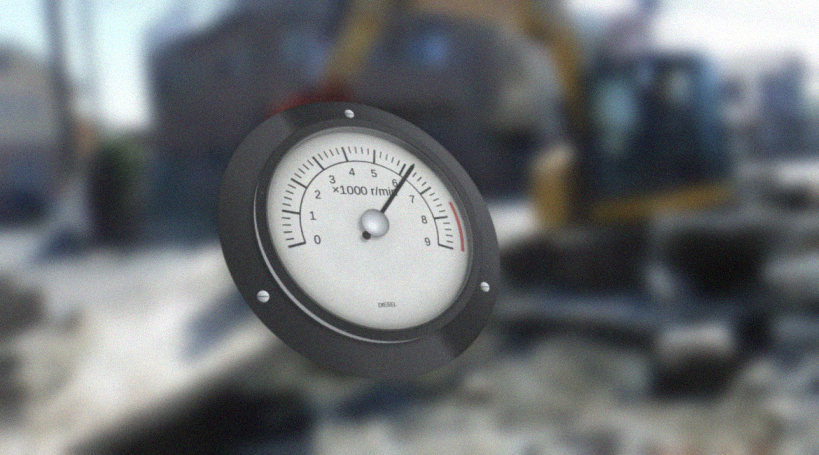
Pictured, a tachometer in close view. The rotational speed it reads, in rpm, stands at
6200 rpm
